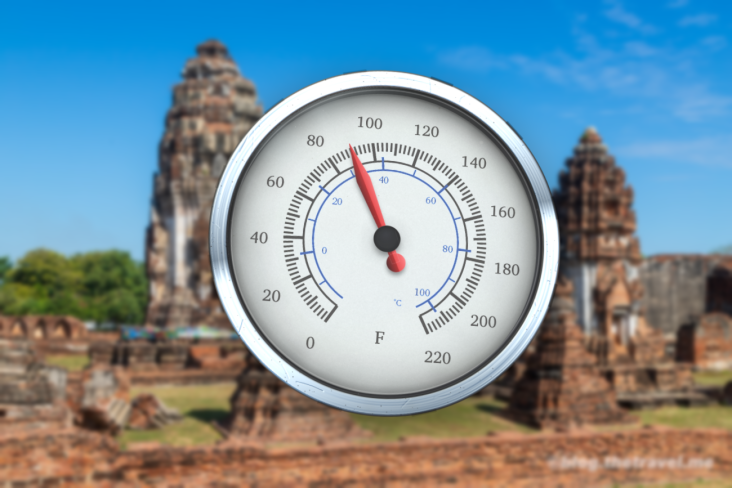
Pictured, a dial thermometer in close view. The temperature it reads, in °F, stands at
90 °F
